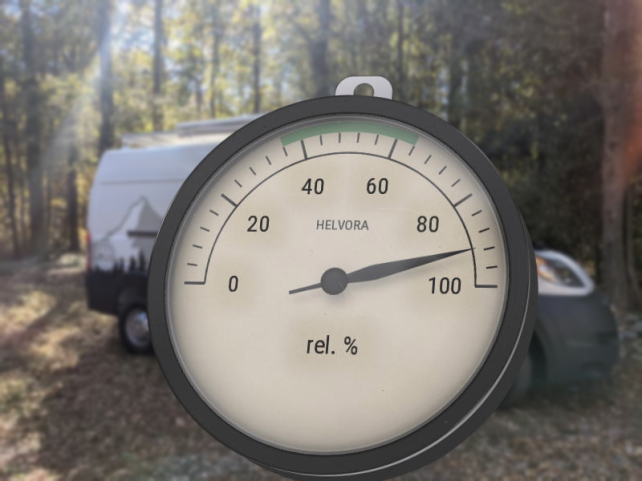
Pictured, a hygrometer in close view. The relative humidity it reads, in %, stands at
92 %
